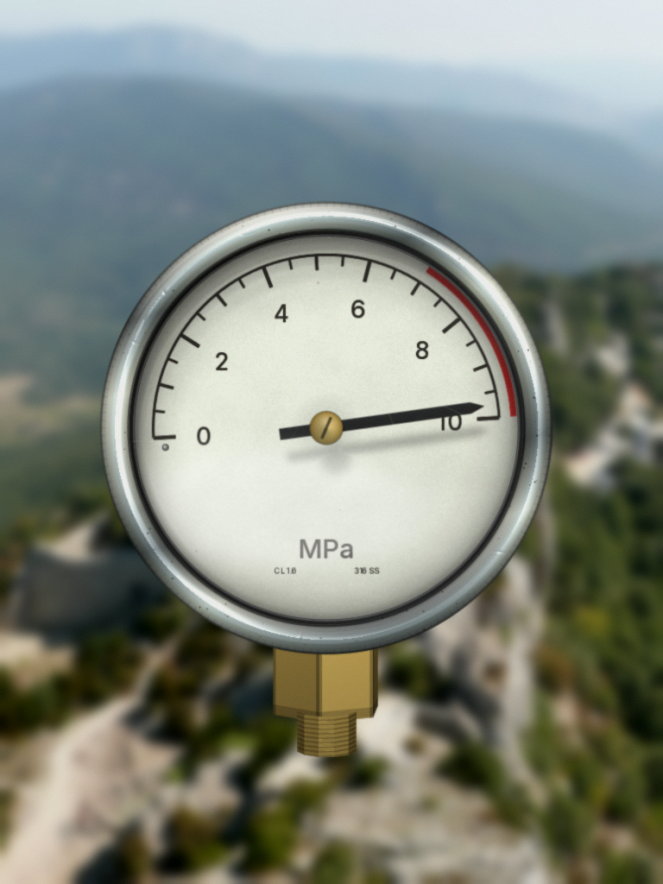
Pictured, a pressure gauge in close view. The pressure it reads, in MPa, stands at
9.75 MPa
